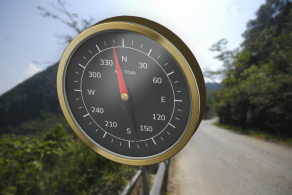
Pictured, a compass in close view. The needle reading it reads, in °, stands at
350 °
